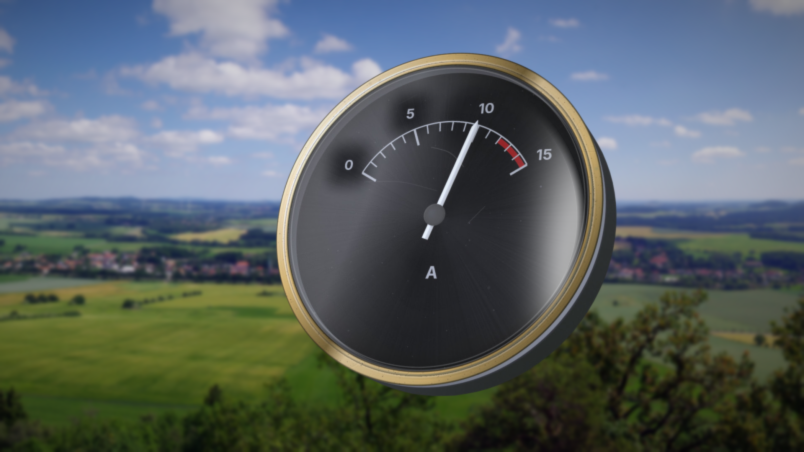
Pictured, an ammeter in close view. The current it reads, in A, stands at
10 A
